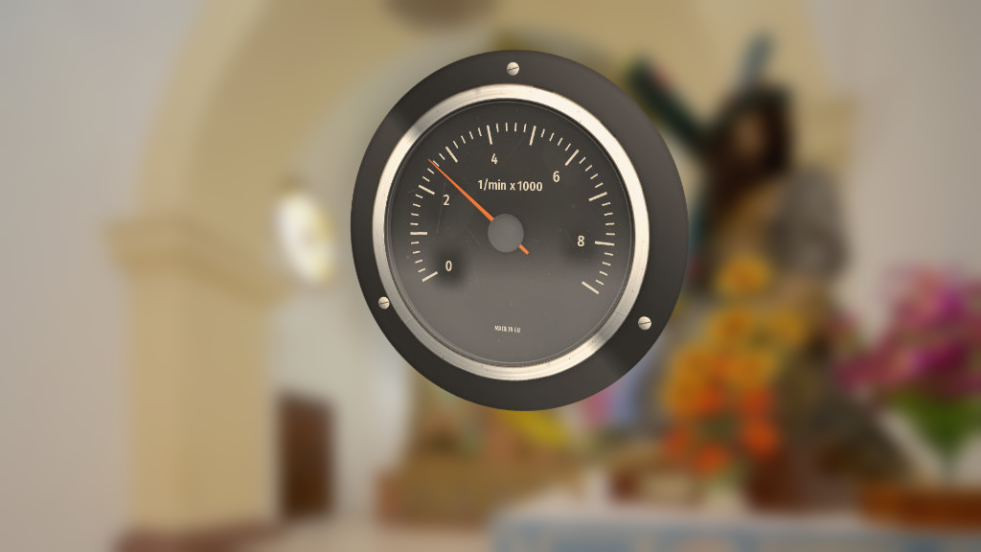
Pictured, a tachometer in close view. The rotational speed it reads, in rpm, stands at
2600 rpm
